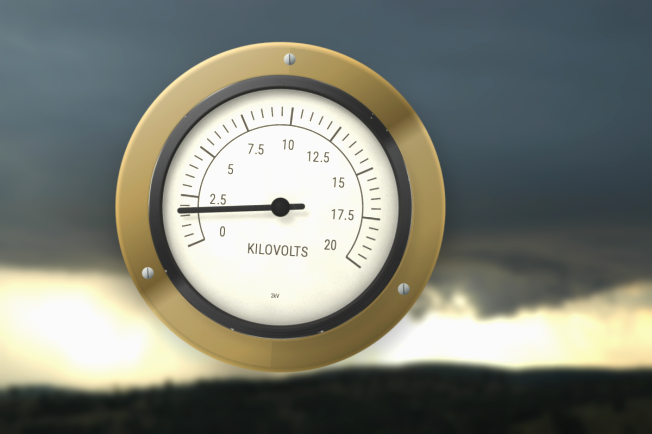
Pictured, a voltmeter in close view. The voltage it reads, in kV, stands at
1.75 kV
